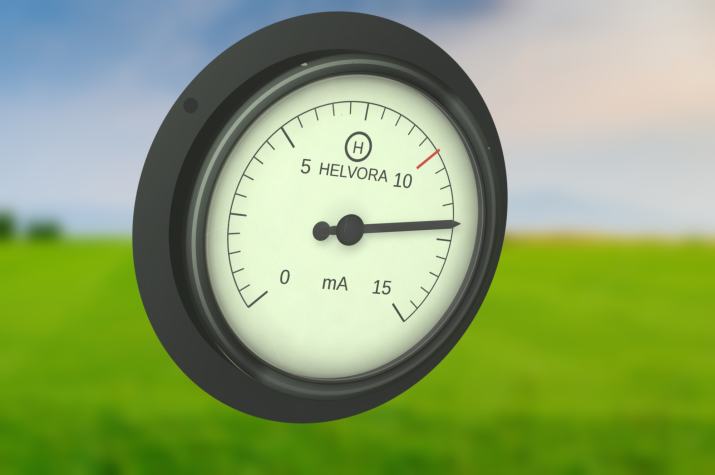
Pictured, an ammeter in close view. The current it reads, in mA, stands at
12 mA
